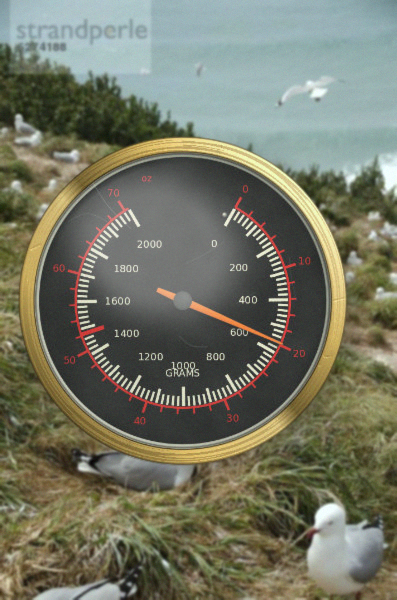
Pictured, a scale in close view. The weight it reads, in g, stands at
560 g
